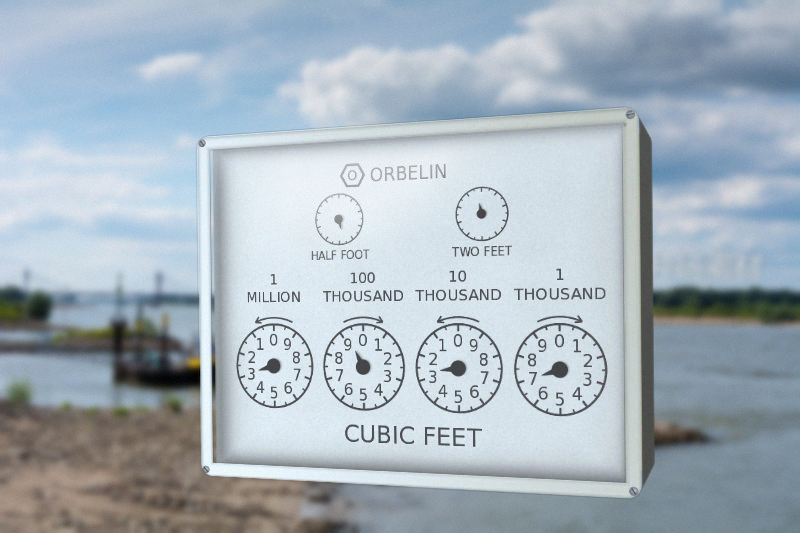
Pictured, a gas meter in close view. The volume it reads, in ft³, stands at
292700 ft³
